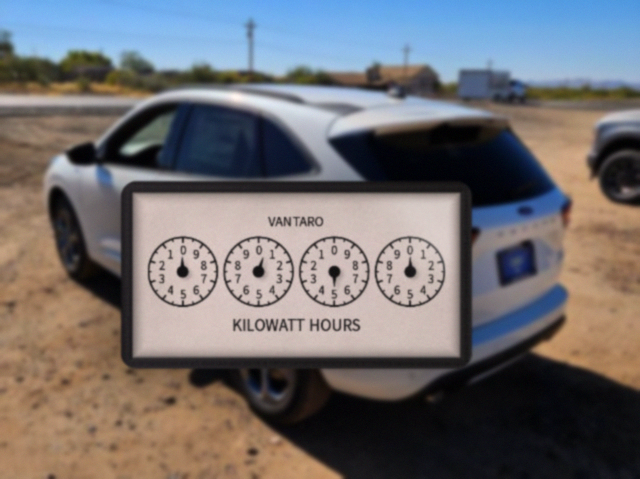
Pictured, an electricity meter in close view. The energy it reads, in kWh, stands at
50 kWh
